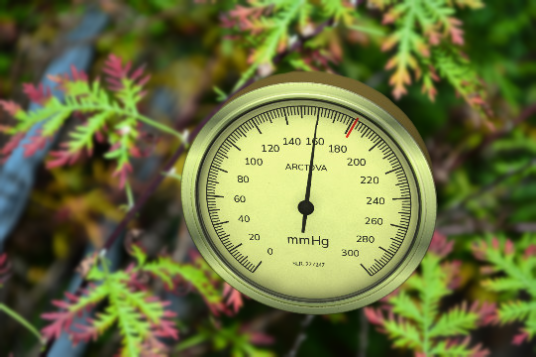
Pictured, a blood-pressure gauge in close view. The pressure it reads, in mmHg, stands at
160 mmHg
